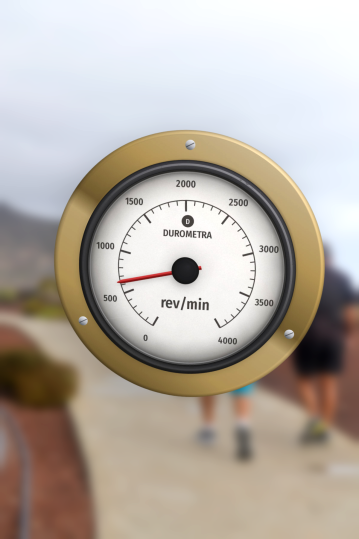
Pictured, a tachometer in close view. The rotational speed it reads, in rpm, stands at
650 rpm
